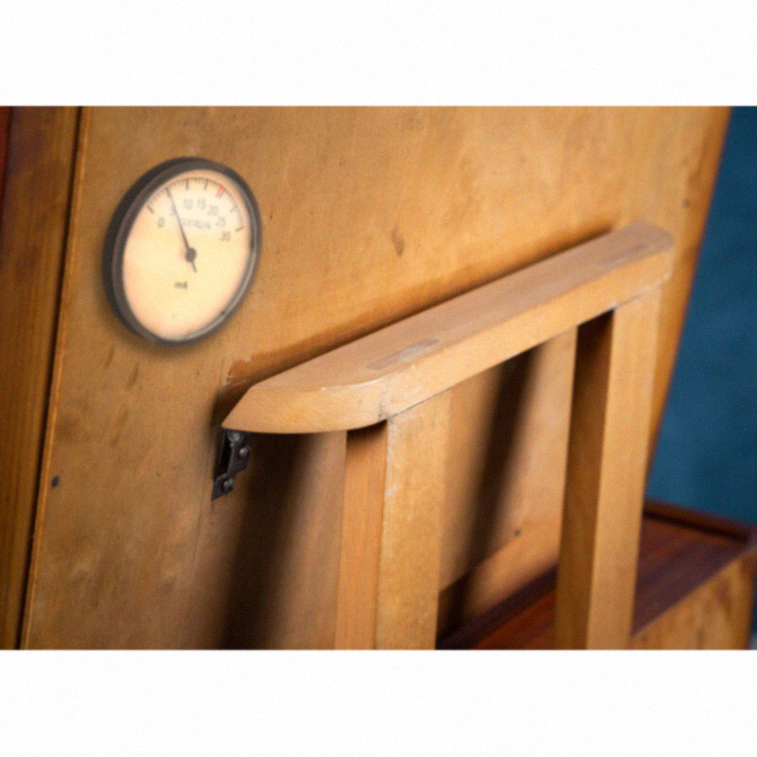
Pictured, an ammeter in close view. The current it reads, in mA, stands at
5 mA
